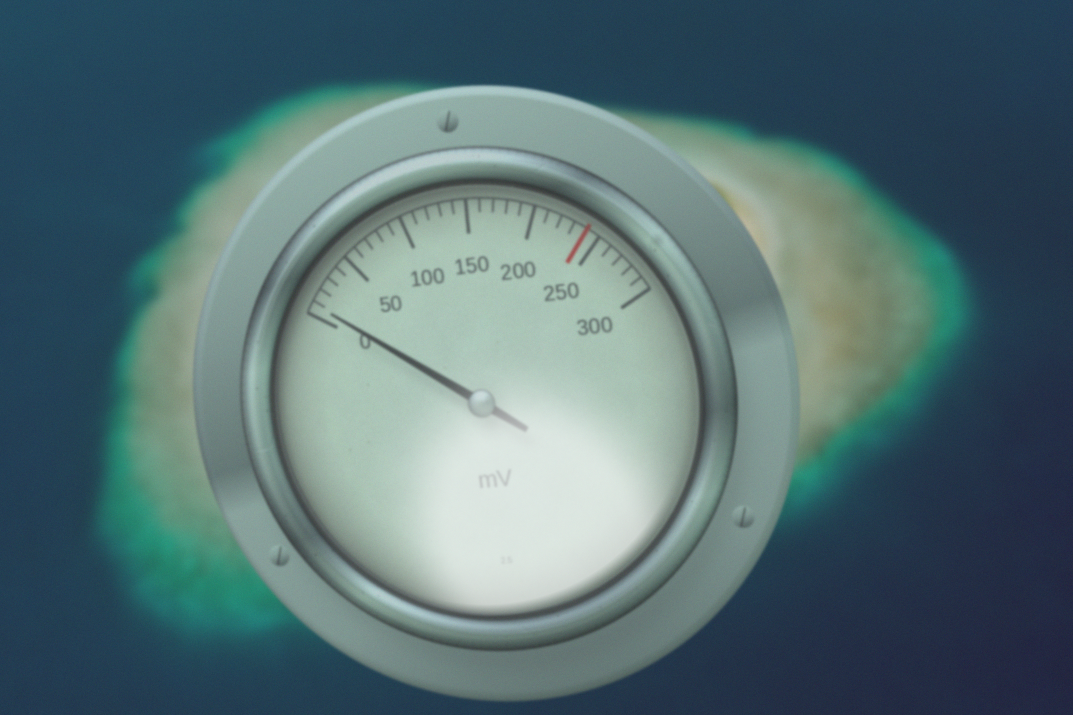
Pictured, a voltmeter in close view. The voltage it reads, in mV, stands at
10 mV
